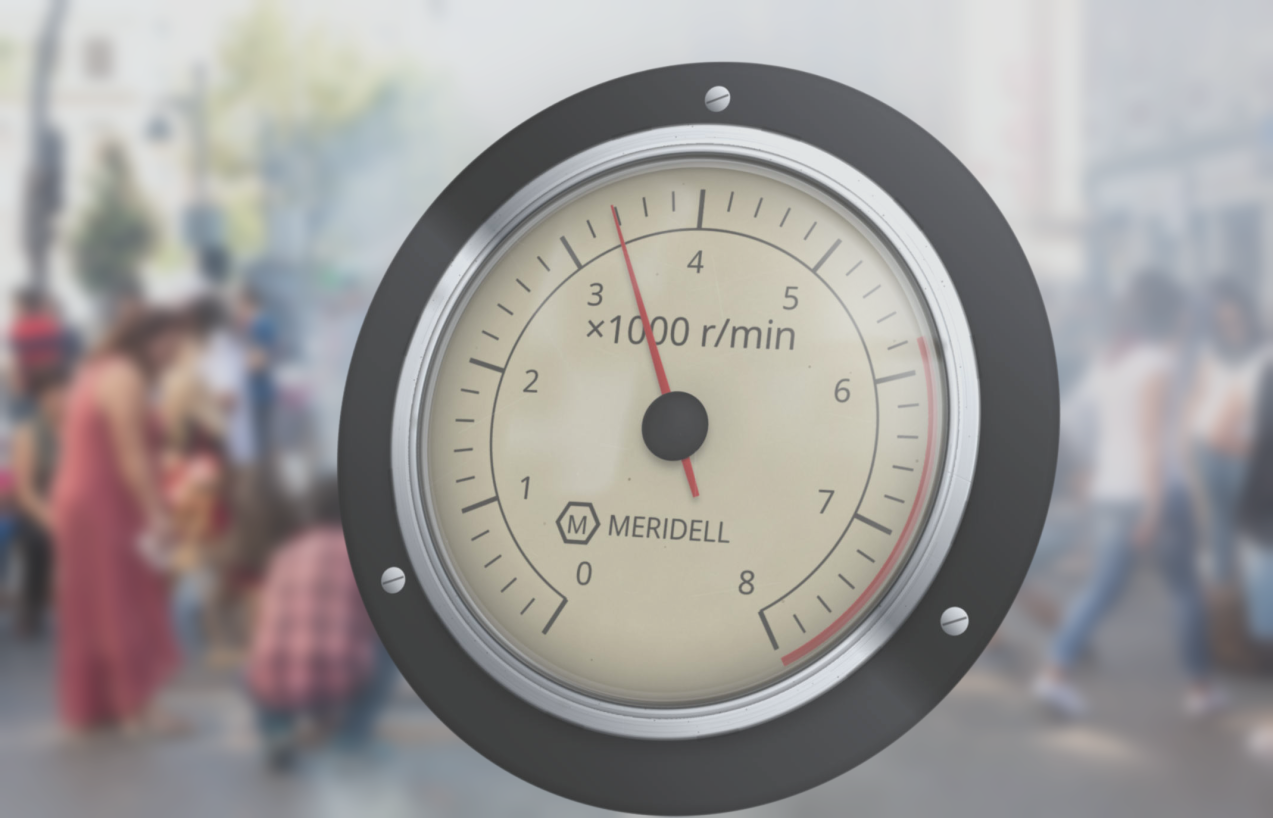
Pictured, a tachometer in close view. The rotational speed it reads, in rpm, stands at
3400 rpm
